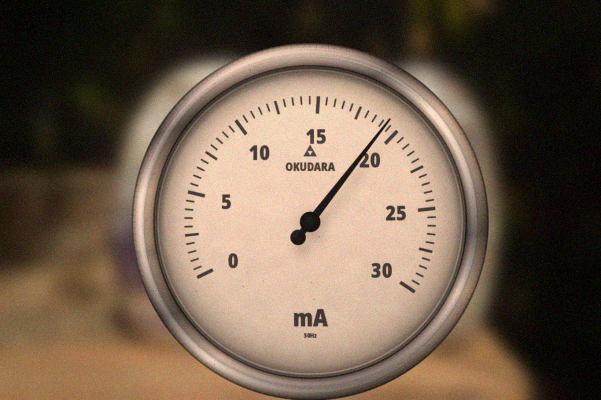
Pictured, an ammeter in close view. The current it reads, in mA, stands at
19.25 mA
